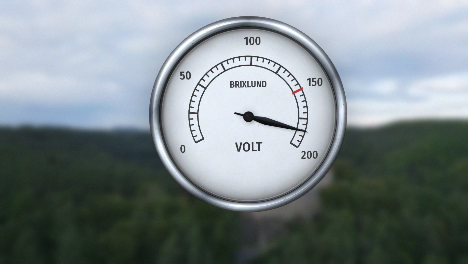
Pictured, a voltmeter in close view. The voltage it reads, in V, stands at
185 V
